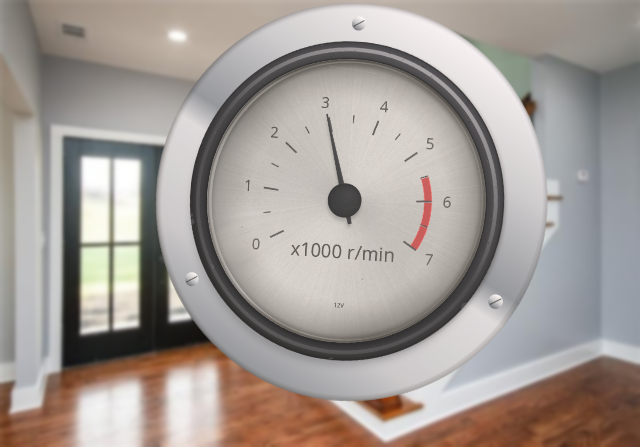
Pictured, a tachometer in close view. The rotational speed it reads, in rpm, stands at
3000 rpm
